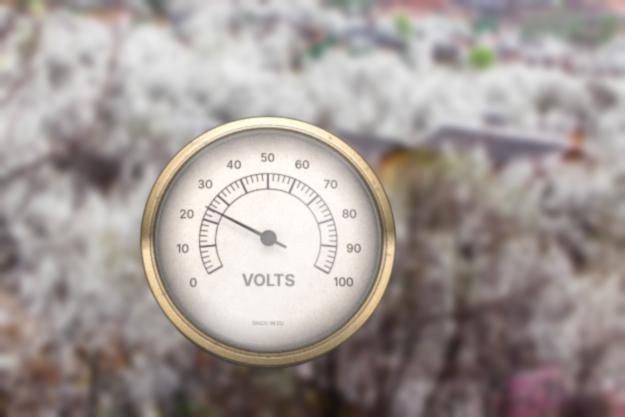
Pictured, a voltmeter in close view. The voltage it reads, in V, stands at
24 V
